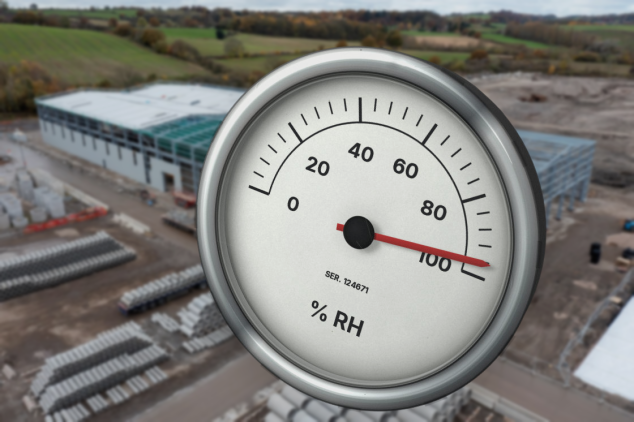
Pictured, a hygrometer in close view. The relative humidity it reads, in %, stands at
96 %
